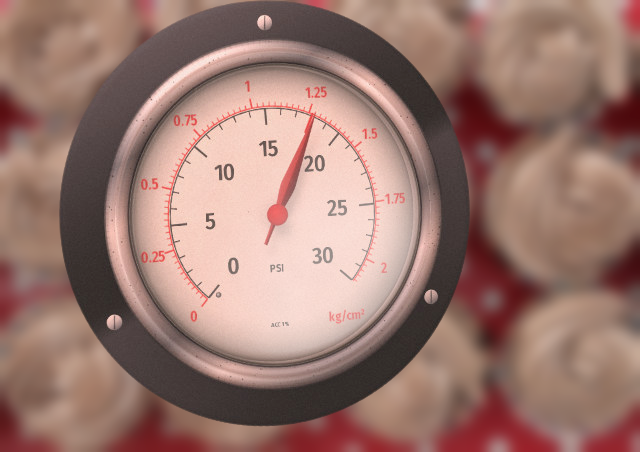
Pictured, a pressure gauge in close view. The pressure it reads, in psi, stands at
18 psi
